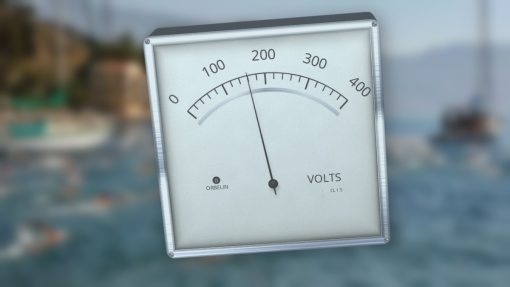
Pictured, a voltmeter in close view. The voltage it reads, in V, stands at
160 V
